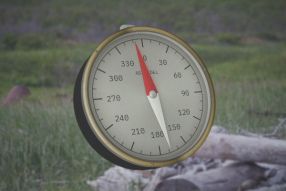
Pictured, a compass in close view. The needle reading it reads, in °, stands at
350 °
